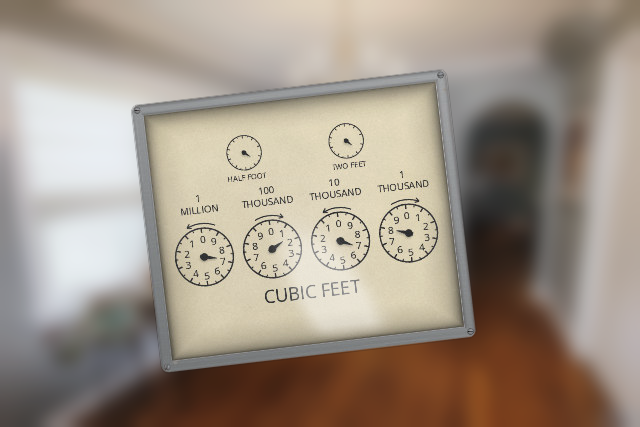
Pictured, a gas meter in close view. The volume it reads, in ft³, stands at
716800 ft³
